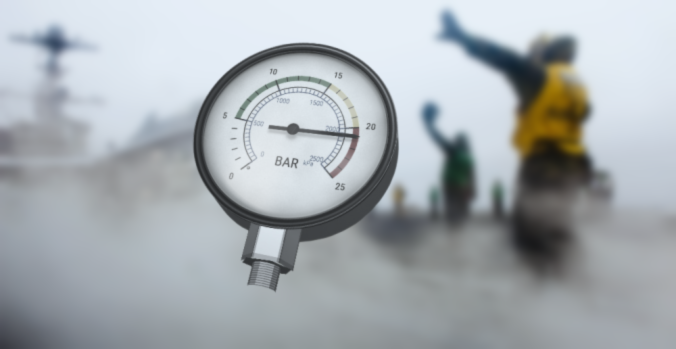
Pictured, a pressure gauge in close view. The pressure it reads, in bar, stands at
21 bar
